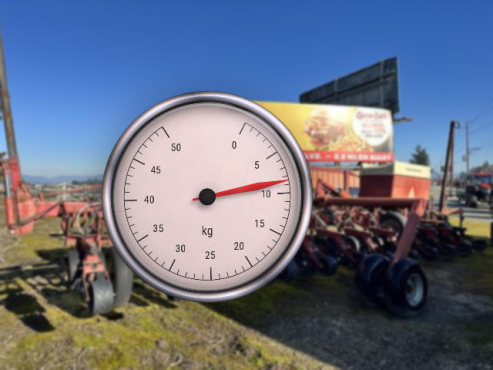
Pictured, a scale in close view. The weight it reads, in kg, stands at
8.5 kg
